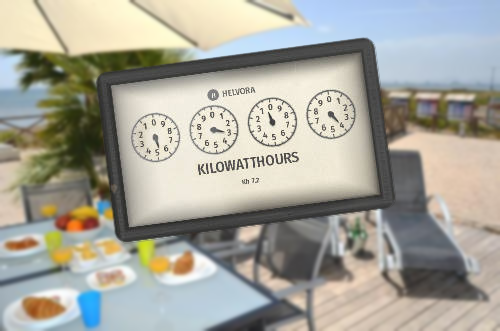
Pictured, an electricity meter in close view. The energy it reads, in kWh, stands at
5304 kWh
